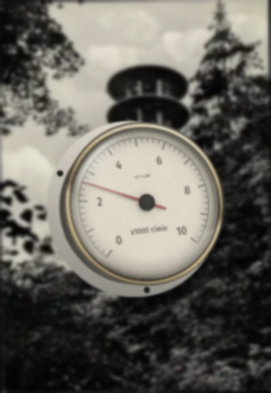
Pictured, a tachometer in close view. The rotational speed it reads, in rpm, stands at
2600 rpm
